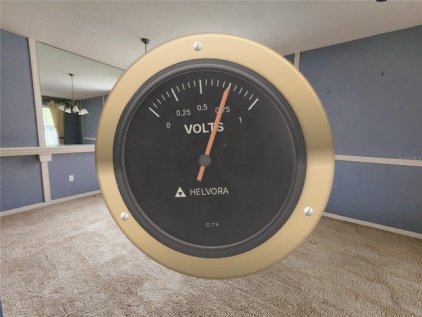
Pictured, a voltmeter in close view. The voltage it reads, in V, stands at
0.75 V
